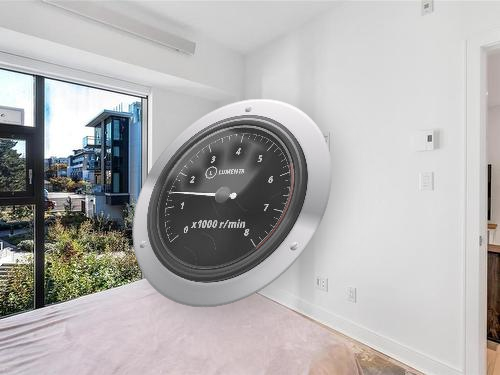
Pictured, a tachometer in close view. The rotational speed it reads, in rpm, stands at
1400 rpm
